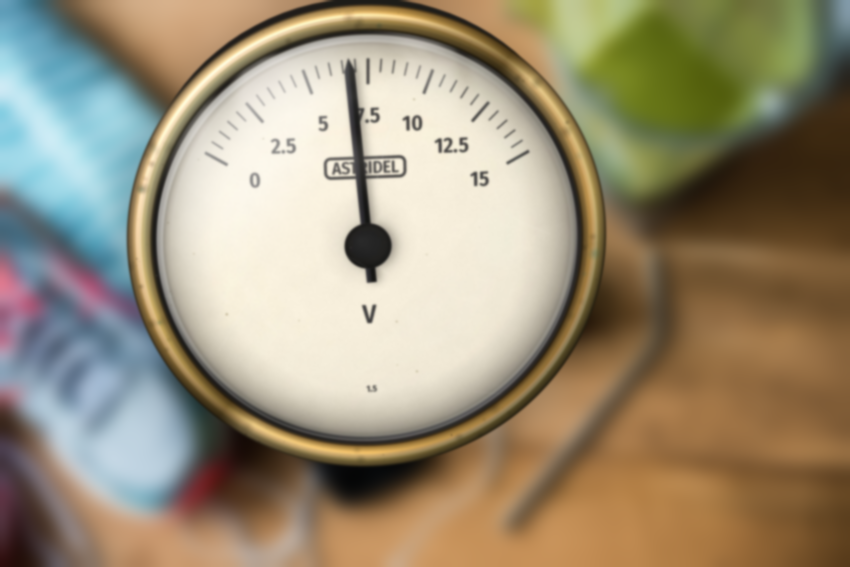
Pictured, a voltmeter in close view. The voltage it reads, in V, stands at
6.75 V
